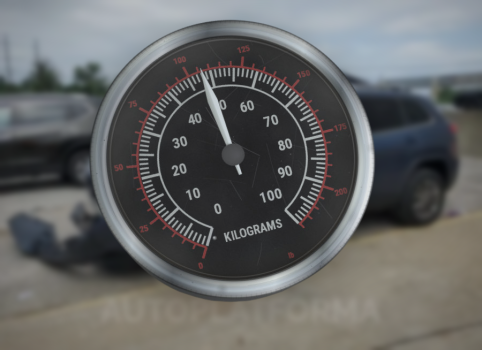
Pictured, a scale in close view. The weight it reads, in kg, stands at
48 kg
